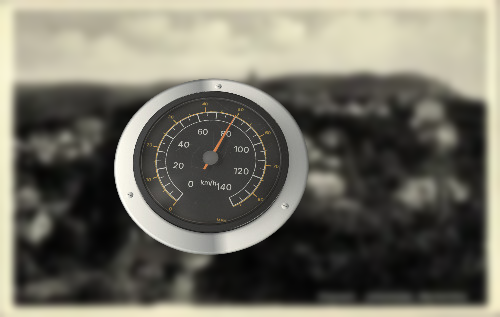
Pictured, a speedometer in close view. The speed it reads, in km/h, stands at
80 km/h
